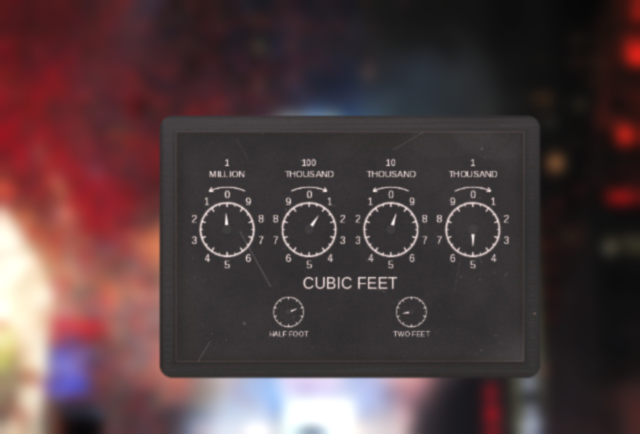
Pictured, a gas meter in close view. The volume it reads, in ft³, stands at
9500 ft³
